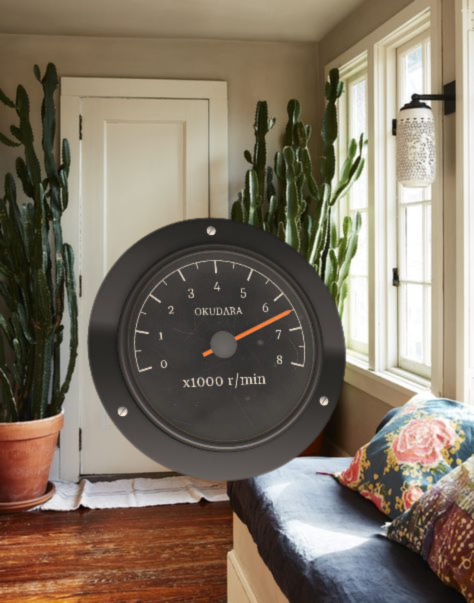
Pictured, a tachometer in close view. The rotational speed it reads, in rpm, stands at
6500 rpm
